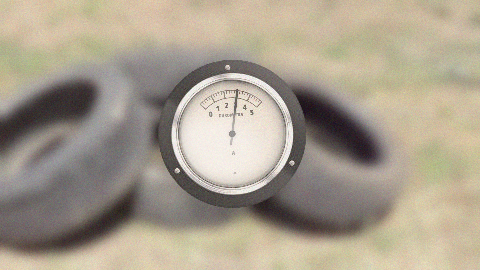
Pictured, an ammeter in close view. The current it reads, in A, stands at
3 A
